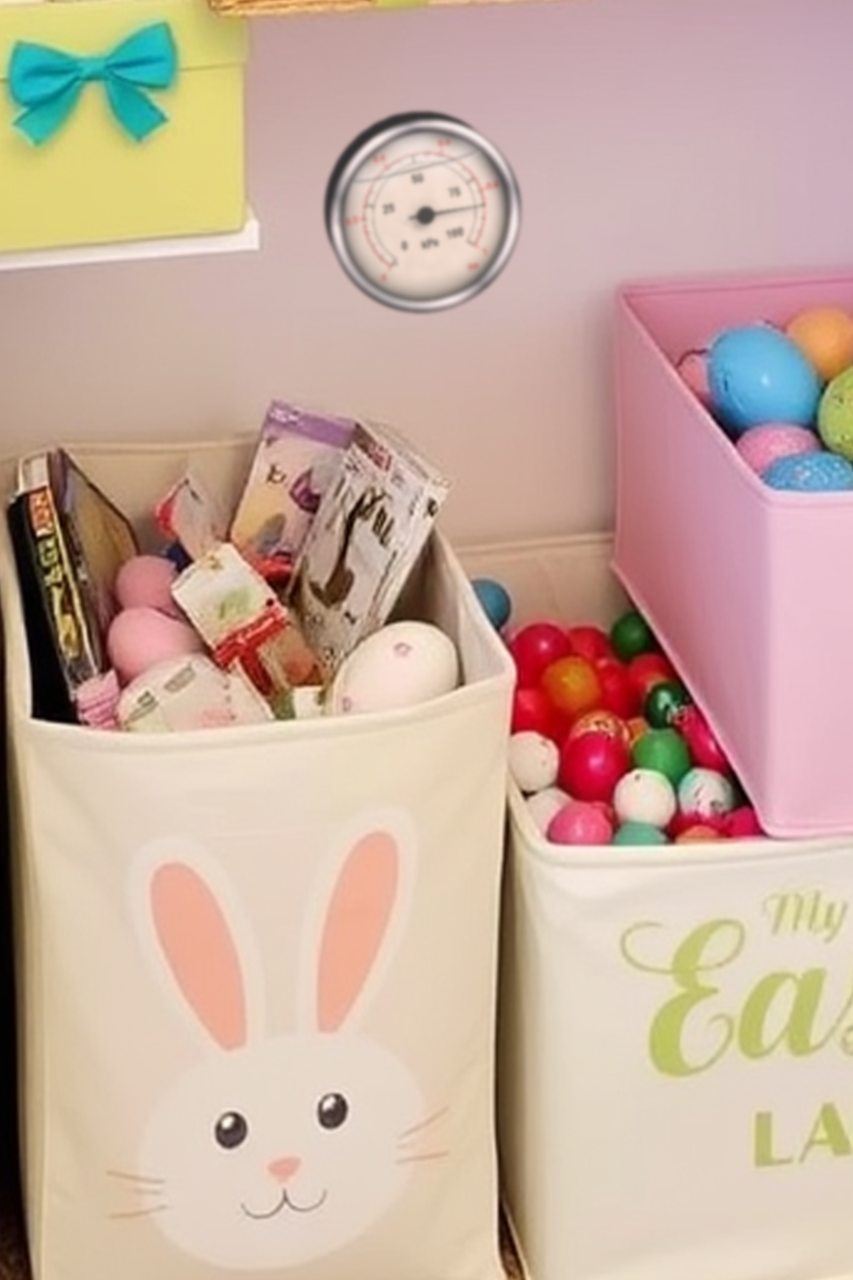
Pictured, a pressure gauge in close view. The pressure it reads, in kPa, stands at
85 kPa
